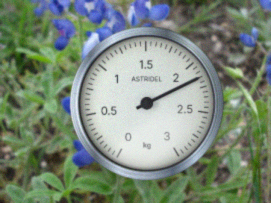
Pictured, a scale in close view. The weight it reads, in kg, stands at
2.15 kg
